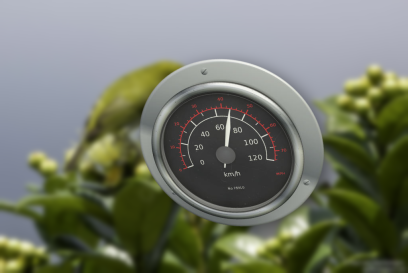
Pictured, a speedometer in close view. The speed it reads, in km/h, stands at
70 km/h
